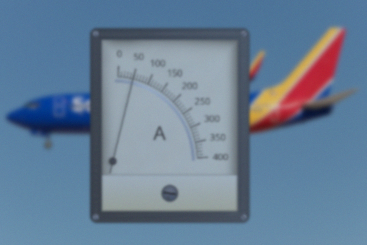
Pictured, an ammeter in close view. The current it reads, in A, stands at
50 A
